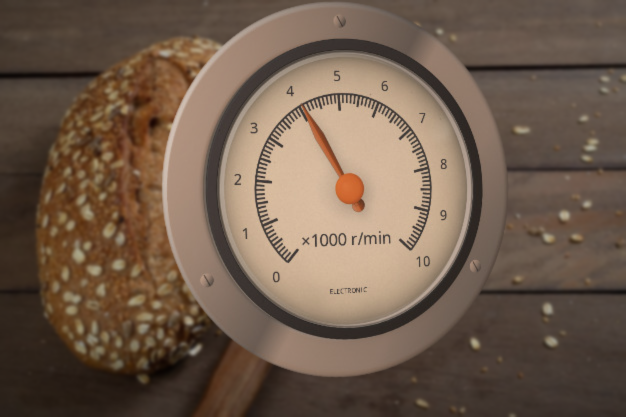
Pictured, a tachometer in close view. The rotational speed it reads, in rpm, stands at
4000 rpm
